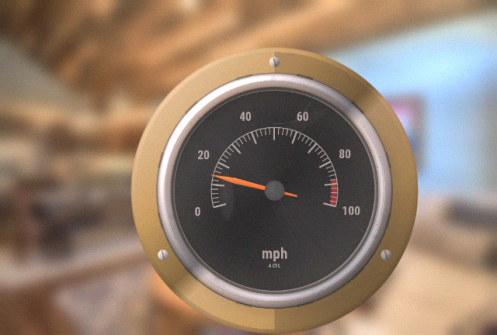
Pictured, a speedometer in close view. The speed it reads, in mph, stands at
14 mph
